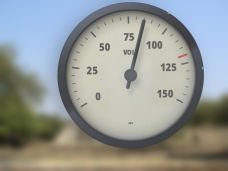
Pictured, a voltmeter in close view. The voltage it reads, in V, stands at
85 V
